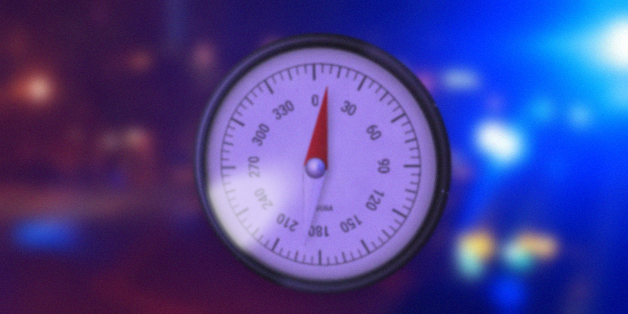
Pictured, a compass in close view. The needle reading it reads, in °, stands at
10 °
